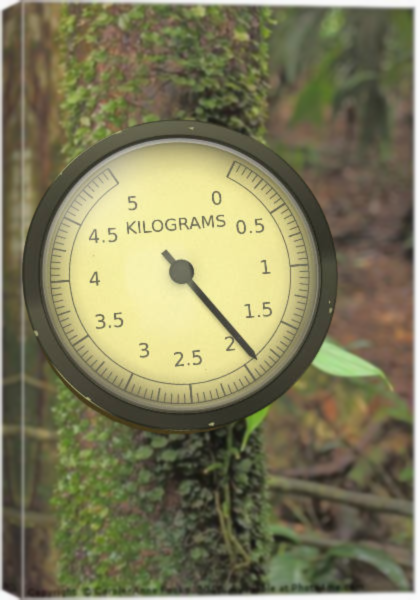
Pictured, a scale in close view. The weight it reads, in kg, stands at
1.9 kg
